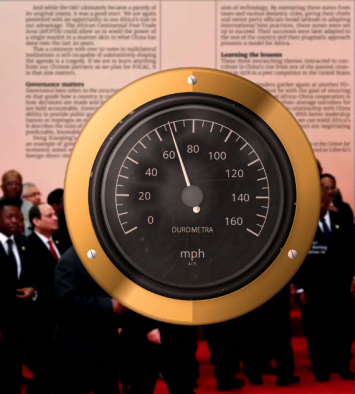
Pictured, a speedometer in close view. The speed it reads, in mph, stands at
67.5 mph
